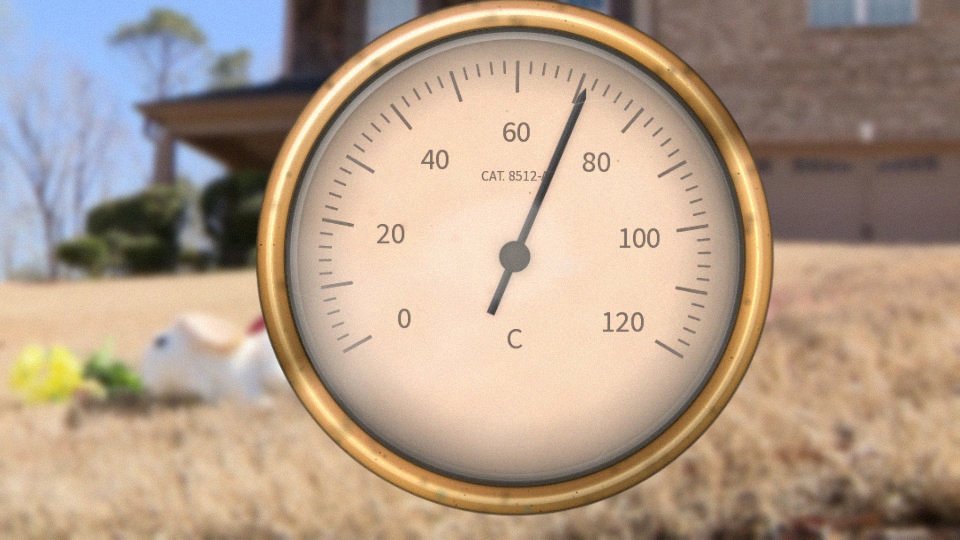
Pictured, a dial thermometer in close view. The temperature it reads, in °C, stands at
71 °C
